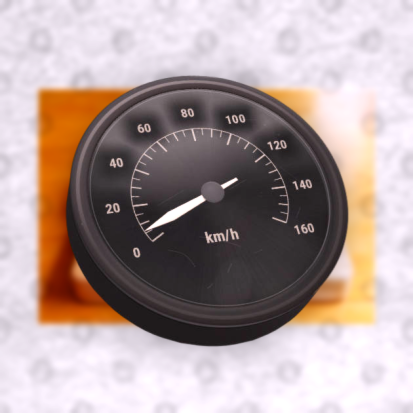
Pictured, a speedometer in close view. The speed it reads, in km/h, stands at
5 km/h
